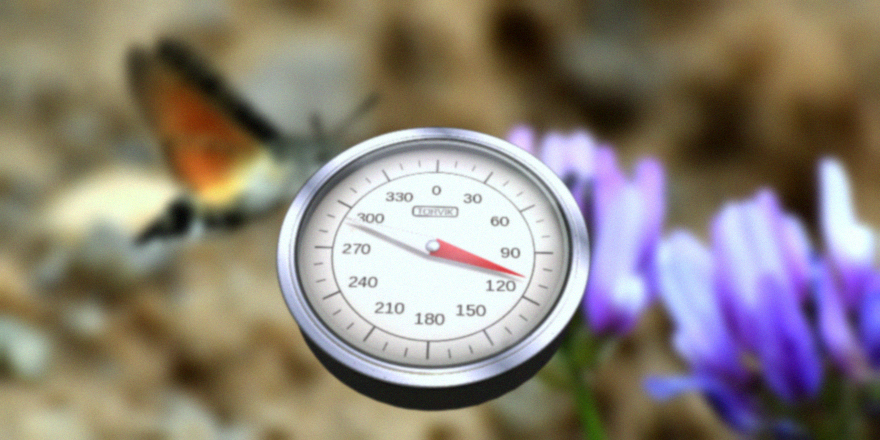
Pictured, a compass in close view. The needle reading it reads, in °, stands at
110 °
